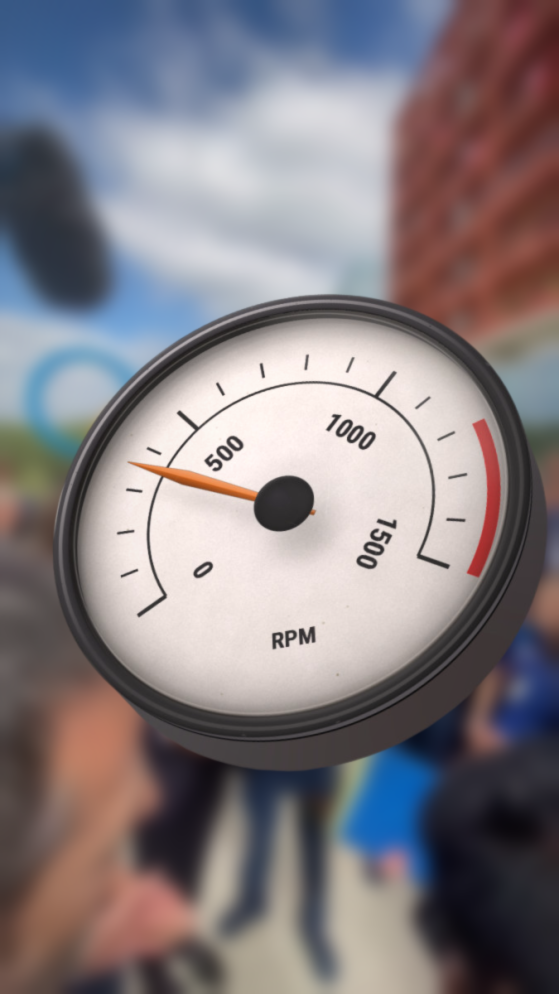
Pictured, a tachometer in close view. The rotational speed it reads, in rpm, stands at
350 rpm
